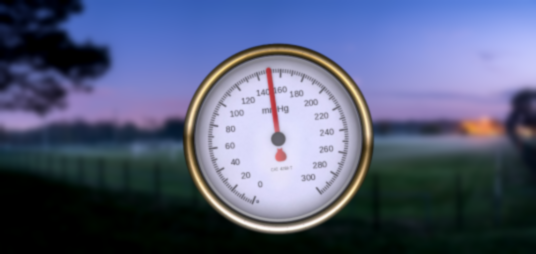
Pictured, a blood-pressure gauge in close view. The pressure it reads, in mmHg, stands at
150 mmHg
